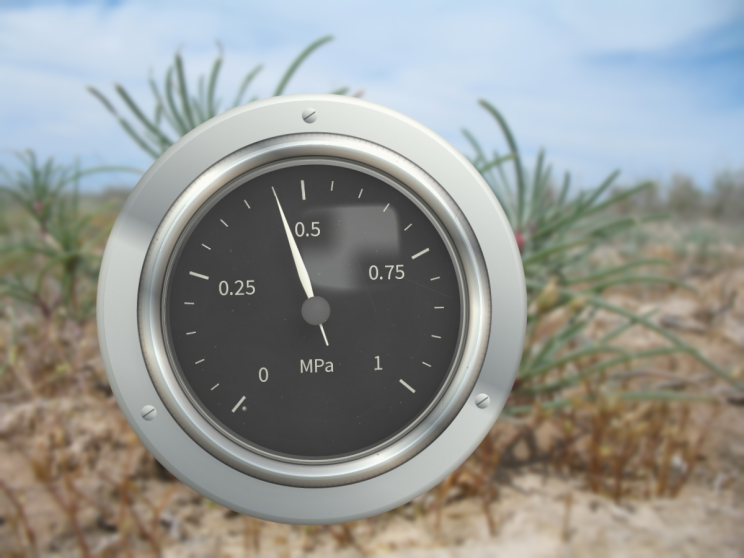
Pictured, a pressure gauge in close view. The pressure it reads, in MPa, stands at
0.45 MPa
